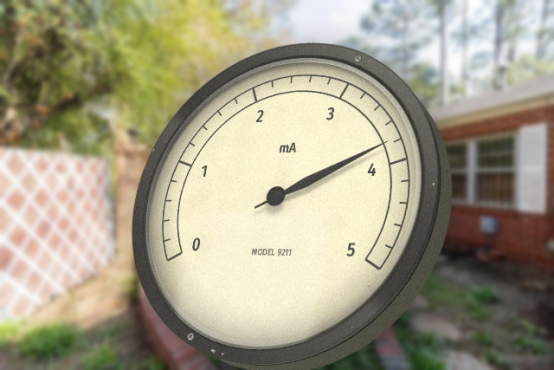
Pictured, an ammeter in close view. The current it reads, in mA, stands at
3.8 mA
